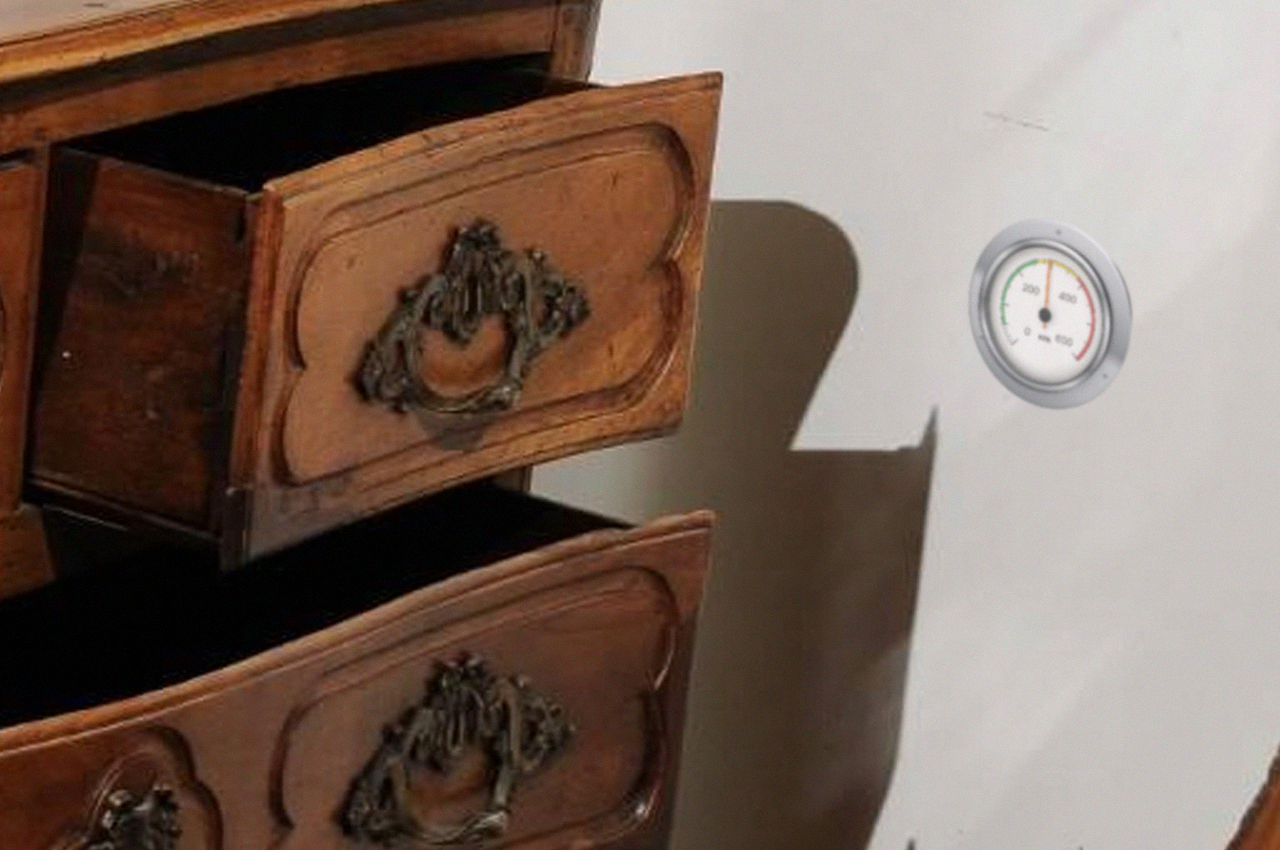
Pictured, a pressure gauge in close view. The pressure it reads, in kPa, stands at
300 kPa
